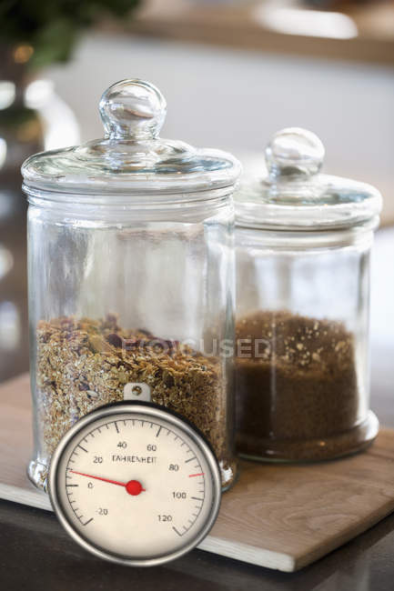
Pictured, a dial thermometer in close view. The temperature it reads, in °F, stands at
8 °F
